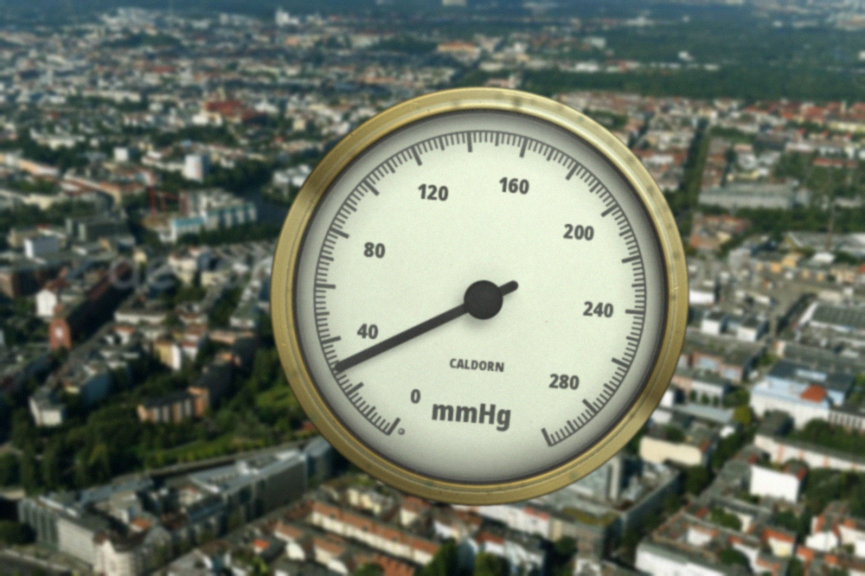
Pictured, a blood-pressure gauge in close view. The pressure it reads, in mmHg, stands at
30 mmHg
